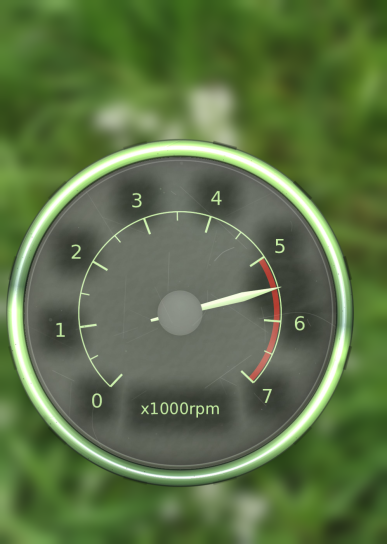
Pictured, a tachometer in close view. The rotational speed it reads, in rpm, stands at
5500 rpm
